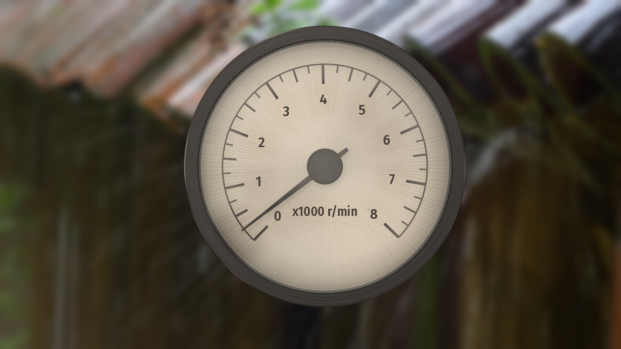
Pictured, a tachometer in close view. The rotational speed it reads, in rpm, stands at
250 rpm
